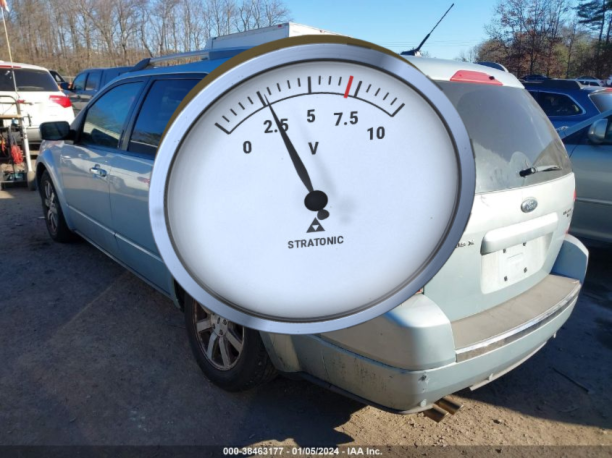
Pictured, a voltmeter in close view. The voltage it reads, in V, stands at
2.75 V
